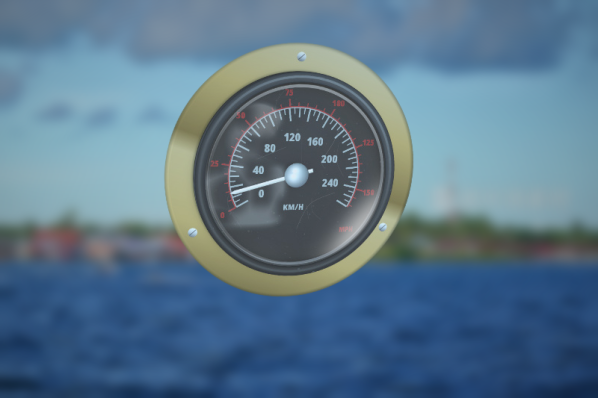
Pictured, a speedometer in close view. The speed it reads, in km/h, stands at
15 km/h
